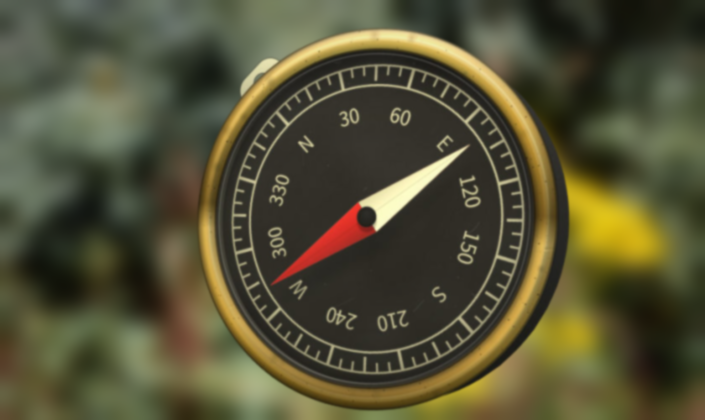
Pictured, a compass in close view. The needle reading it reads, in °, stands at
280 °
